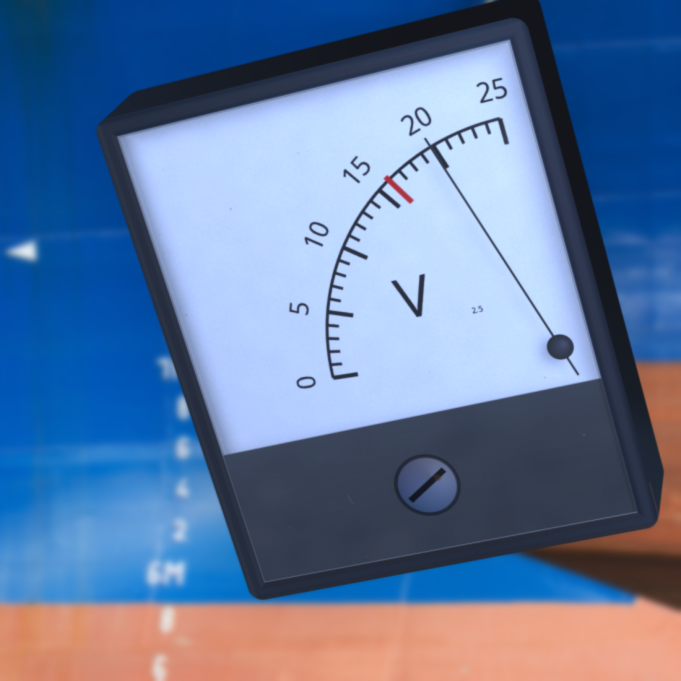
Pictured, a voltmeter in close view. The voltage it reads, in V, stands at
20 V
